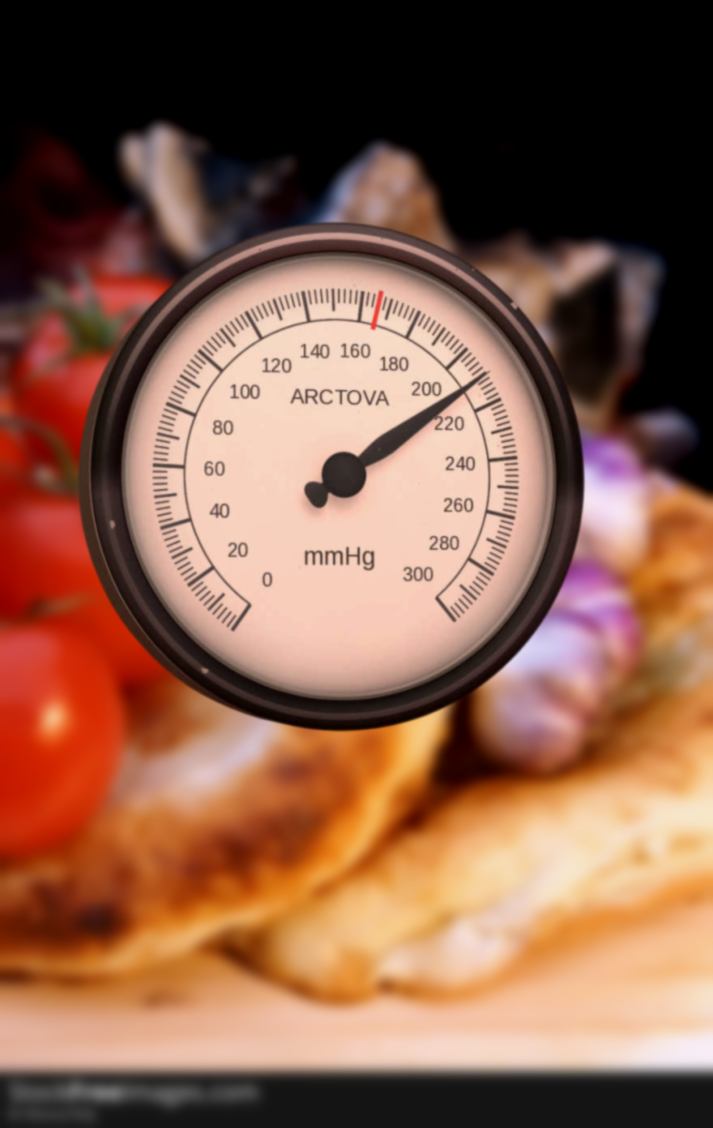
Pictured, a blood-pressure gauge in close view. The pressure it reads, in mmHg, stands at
210 mmHg
